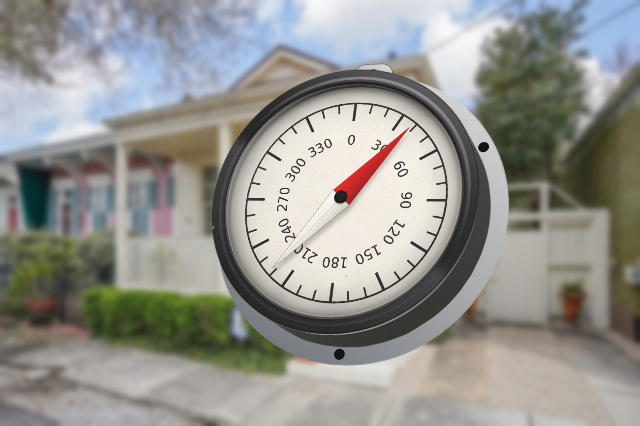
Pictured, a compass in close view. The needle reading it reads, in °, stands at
40 °
